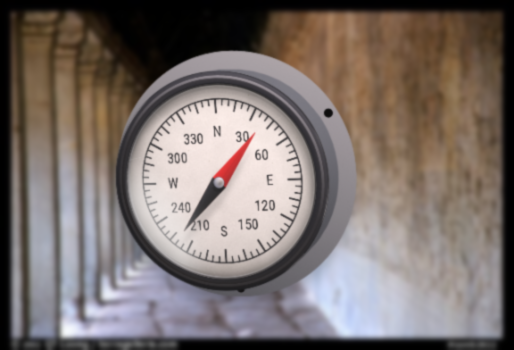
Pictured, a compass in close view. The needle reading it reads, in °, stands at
40 °
